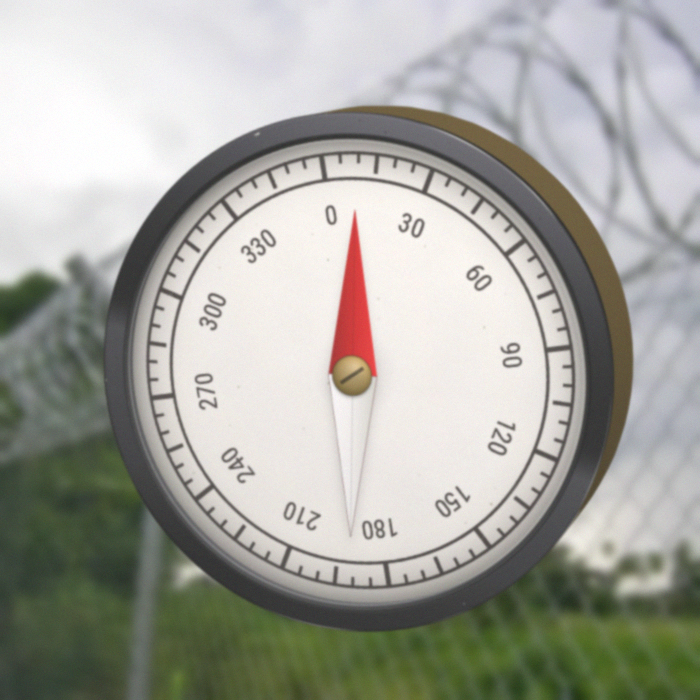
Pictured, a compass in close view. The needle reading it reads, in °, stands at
10 °
